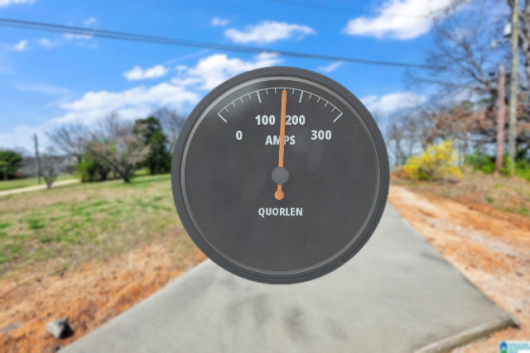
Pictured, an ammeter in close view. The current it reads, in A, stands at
160 A
